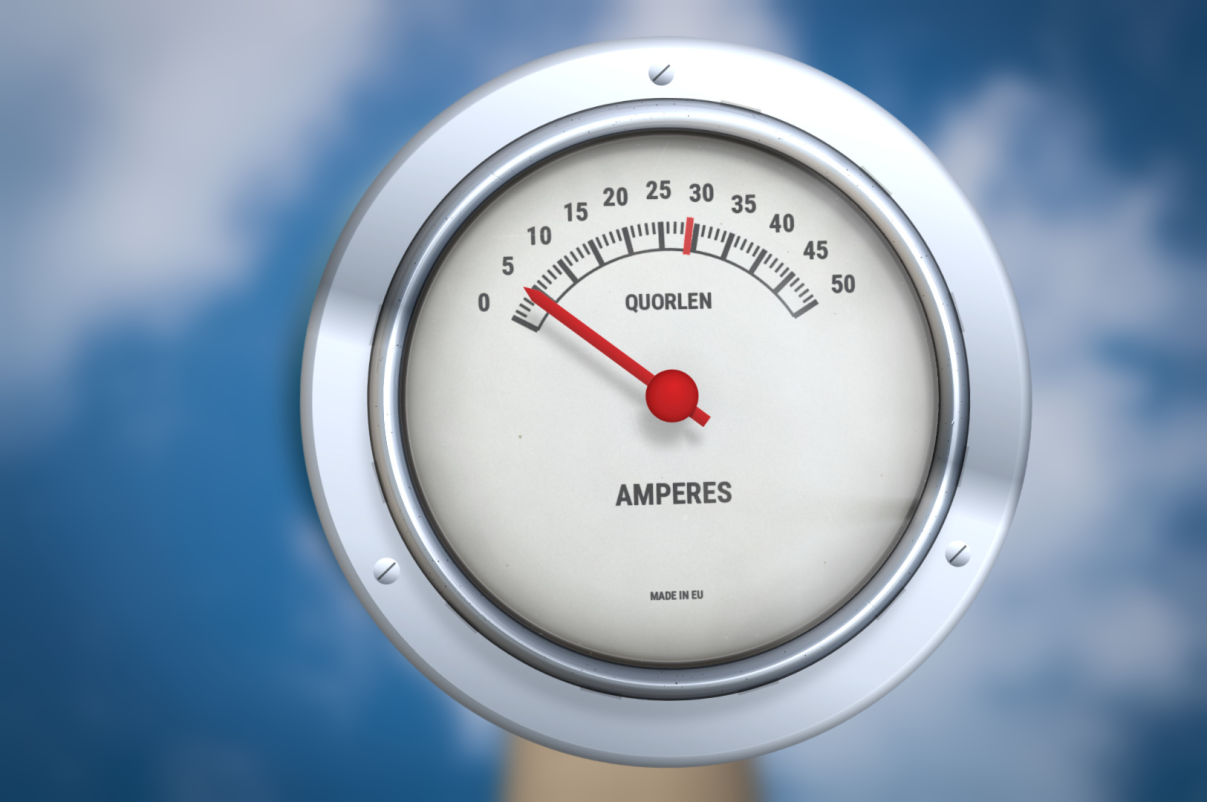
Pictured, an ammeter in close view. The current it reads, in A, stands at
4 A
